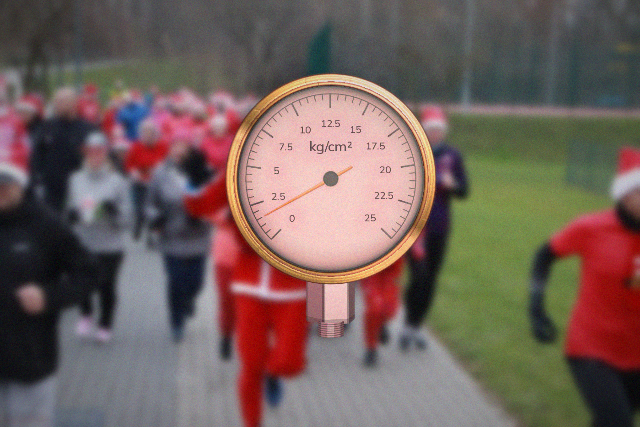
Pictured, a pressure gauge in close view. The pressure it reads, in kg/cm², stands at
1.5 kg/cm²
